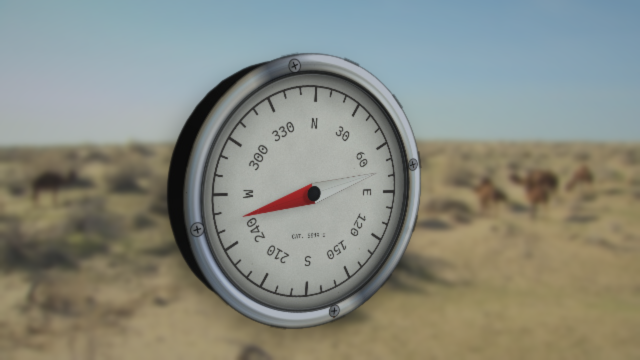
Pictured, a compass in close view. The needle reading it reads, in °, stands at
255 °
